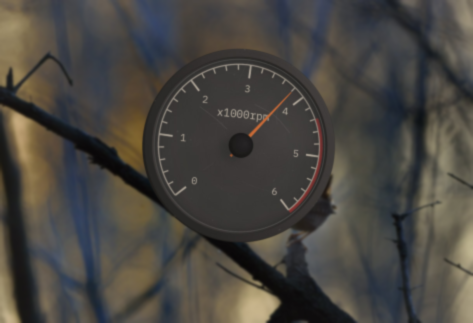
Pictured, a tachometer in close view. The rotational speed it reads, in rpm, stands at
3800 rpm
